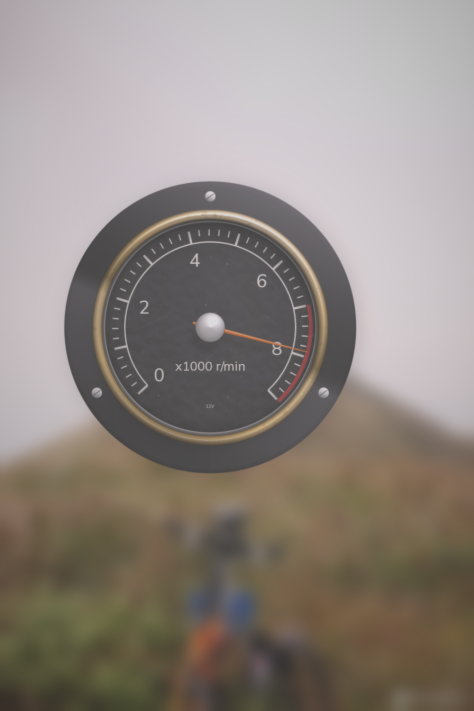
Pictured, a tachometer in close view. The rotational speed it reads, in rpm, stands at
7900 rpm
